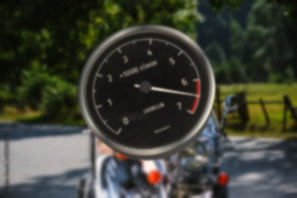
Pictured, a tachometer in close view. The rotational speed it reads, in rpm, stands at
6500 rpm
